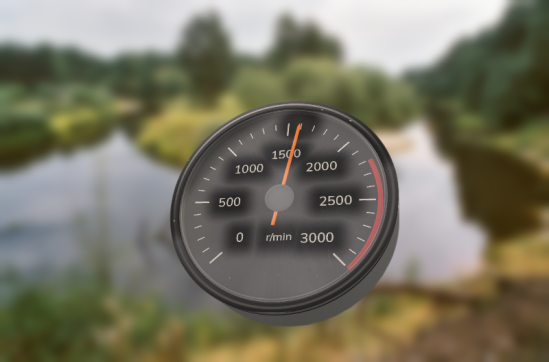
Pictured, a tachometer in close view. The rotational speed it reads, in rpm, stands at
1600 rpm
